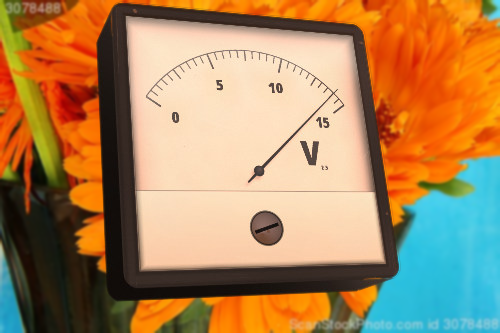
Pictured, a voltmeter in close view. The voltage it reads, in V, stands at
14 V
